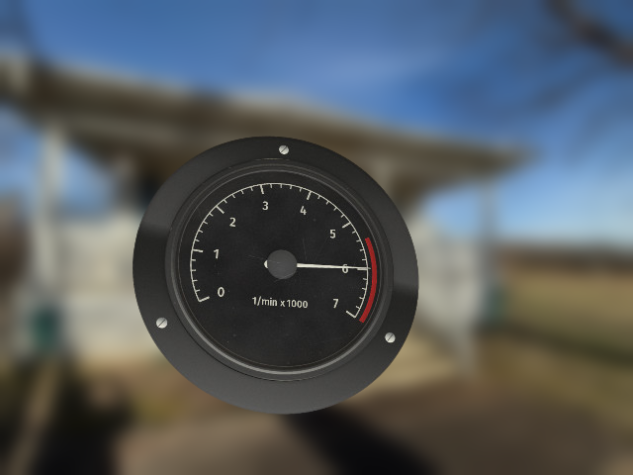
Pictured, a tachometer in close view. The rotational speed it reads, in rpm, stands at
6000 rpm
